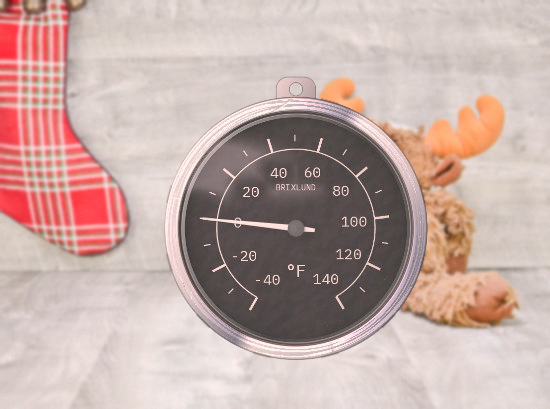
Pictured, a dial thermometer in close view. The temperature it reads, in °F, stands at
0 °F
